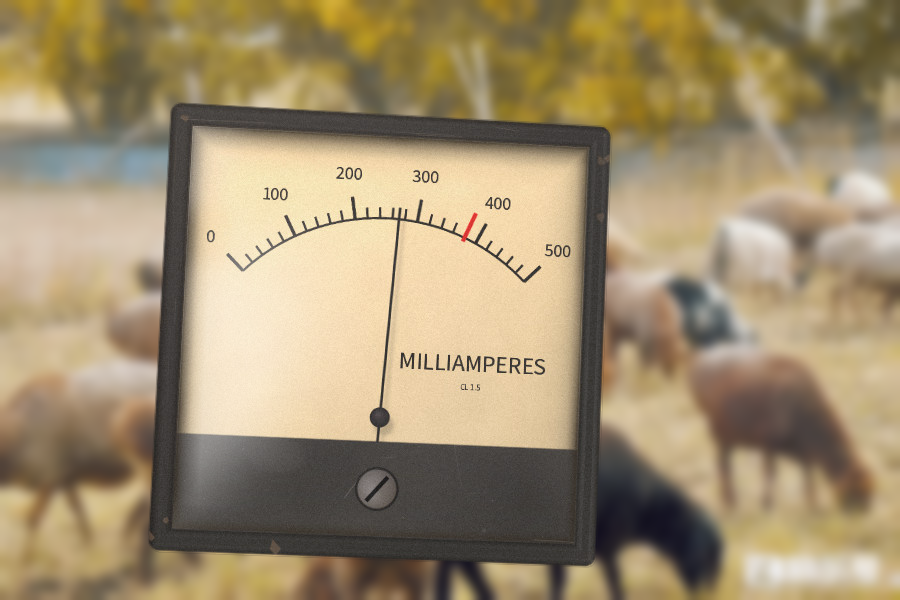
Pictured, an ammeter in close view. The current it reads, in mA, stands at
270 mA
